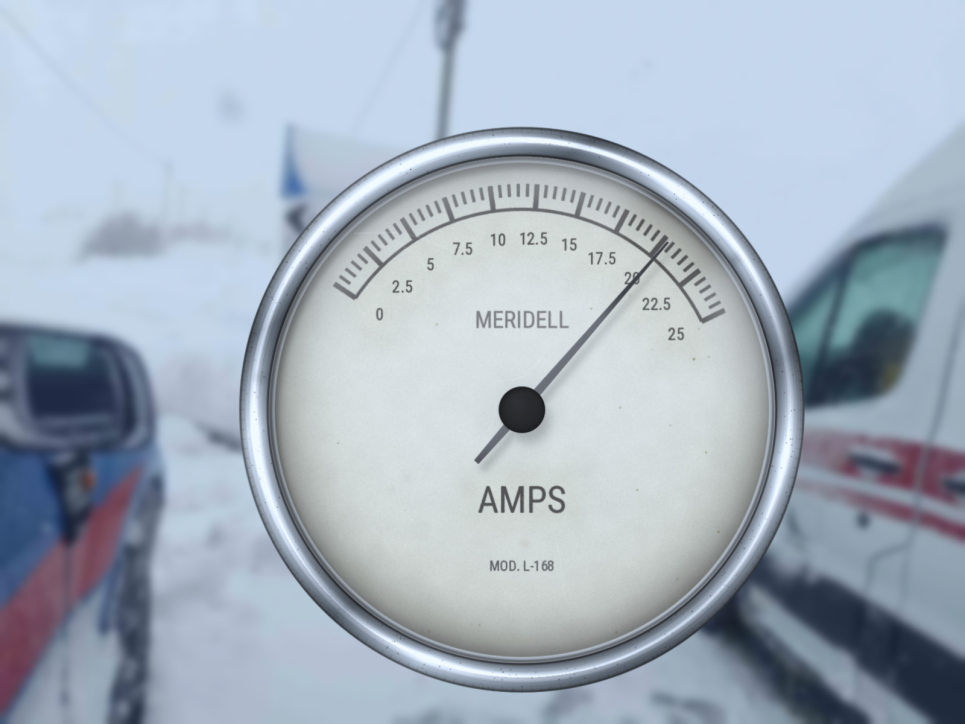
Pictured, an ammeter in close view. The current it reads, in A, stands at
20.25 A
